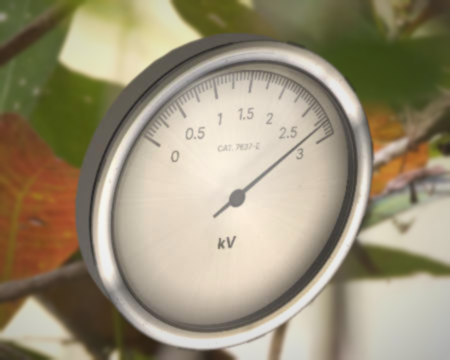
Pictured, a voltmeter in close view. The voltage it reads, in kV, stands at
2.75 kV
